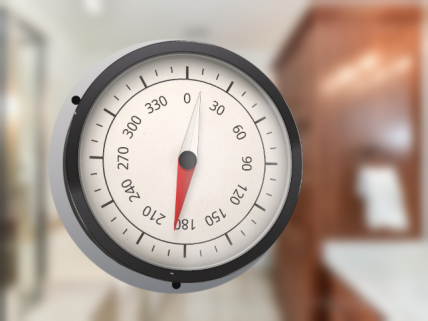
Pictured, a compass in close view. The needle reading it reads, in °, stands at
190 °
